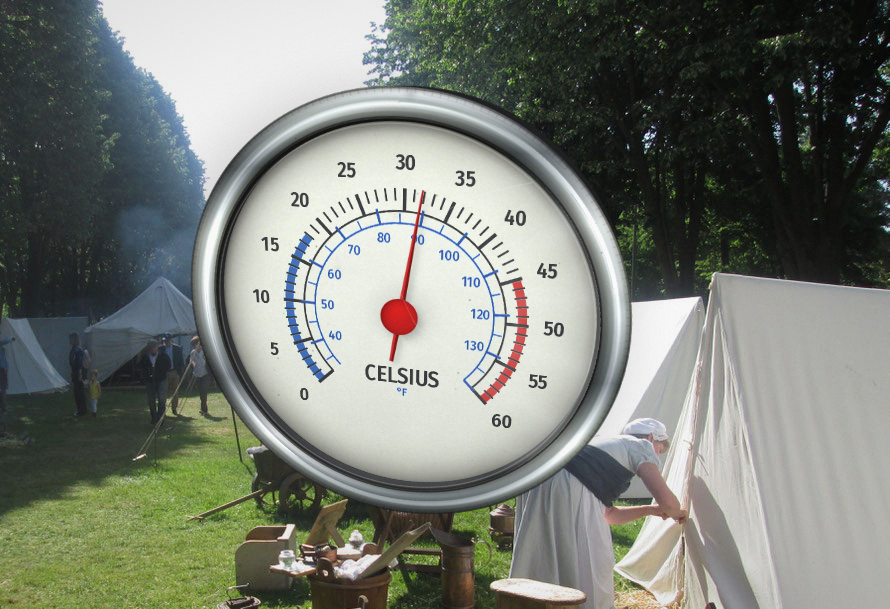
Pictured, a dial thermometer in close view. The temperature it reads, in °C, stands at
32 °C
